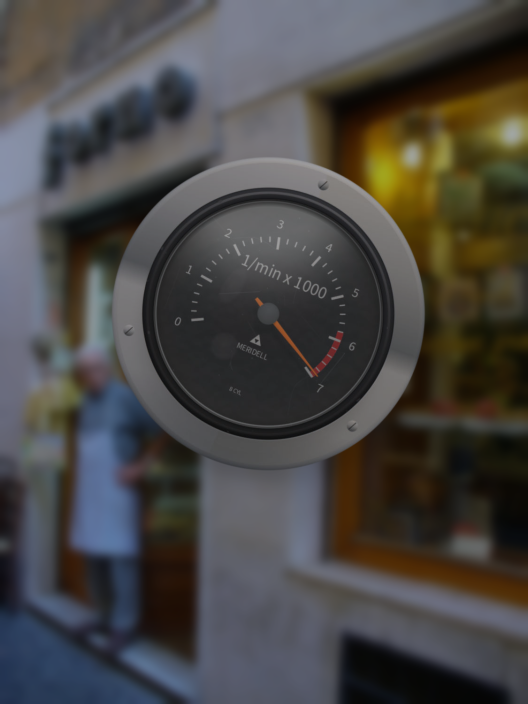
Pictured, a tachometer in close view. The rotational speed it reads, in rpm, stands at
6900 rpm
